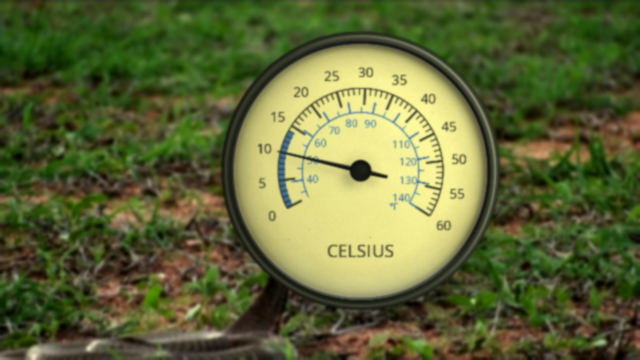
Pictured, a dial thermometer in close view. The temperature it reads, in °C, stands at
10 °C
